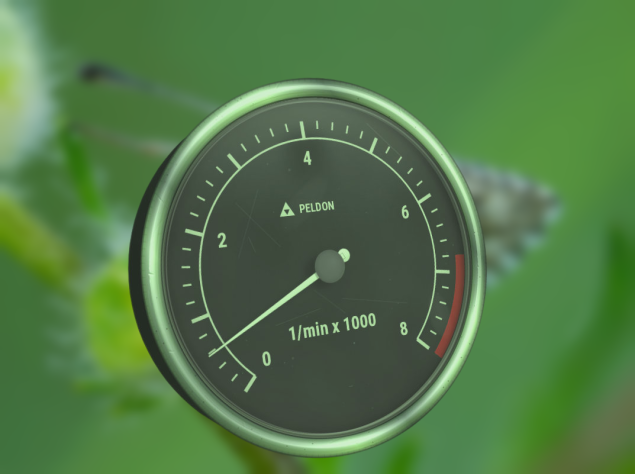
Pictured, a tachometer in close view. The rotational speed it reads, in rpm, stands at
600 rpm
